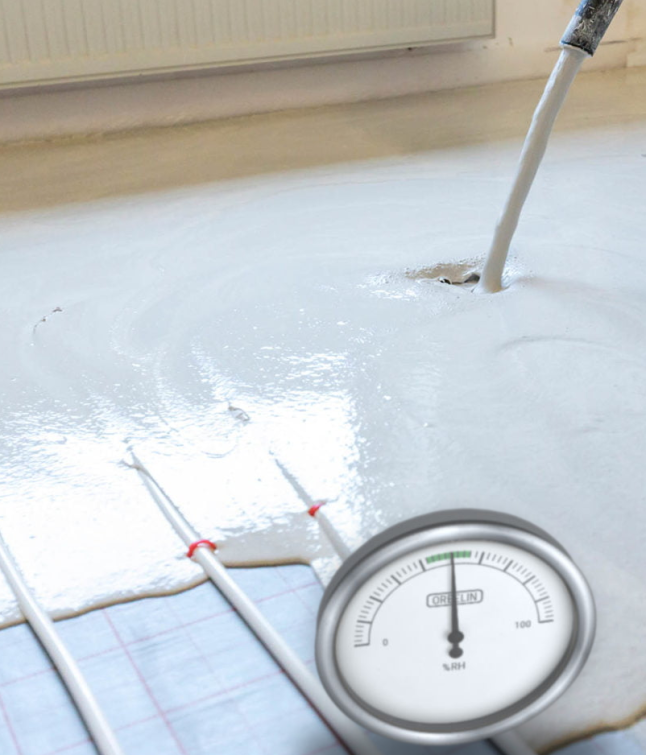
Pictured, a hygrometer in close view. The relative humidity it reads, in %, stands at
50 %
